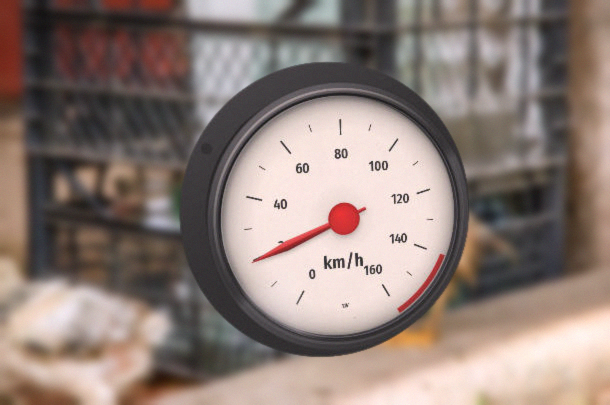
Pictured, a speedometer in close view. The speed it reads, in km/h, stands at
20 km/h
